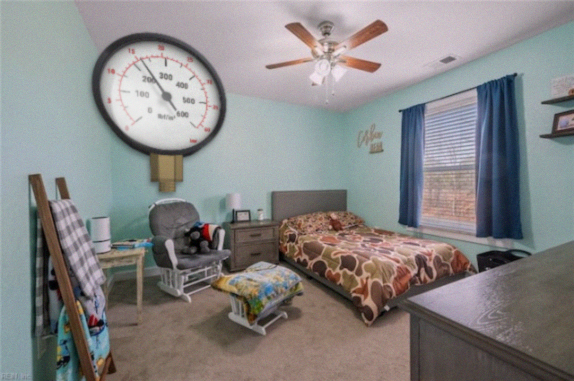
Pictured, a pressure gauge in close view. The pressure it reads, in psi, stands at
225 psi
